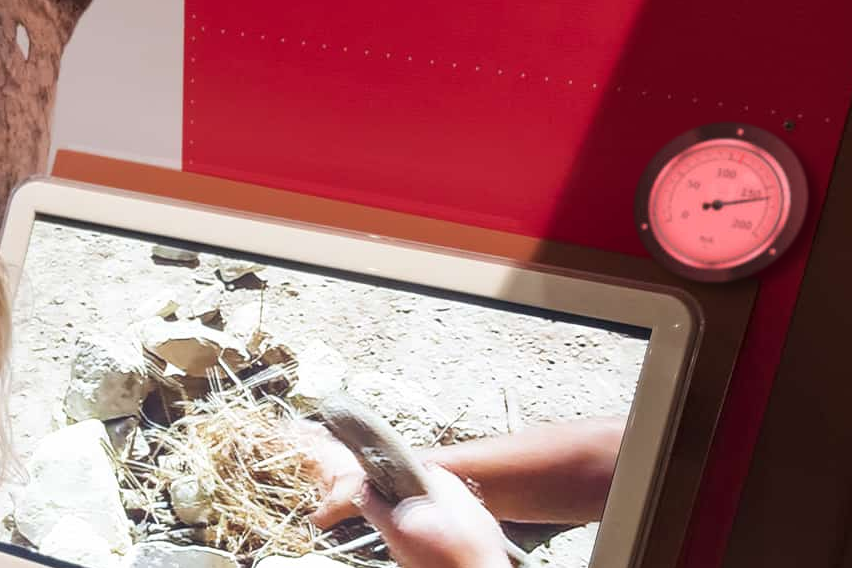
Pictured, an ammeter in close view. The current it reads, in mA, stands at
160 mA
